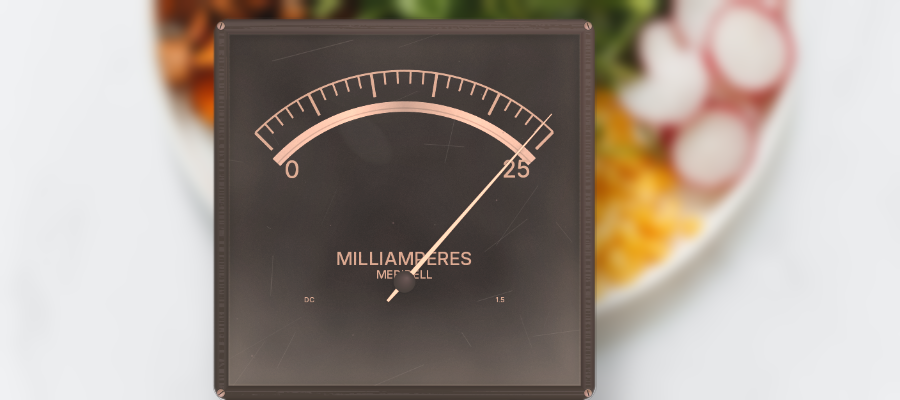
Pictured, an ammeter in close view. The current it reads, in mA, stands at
24 mA
